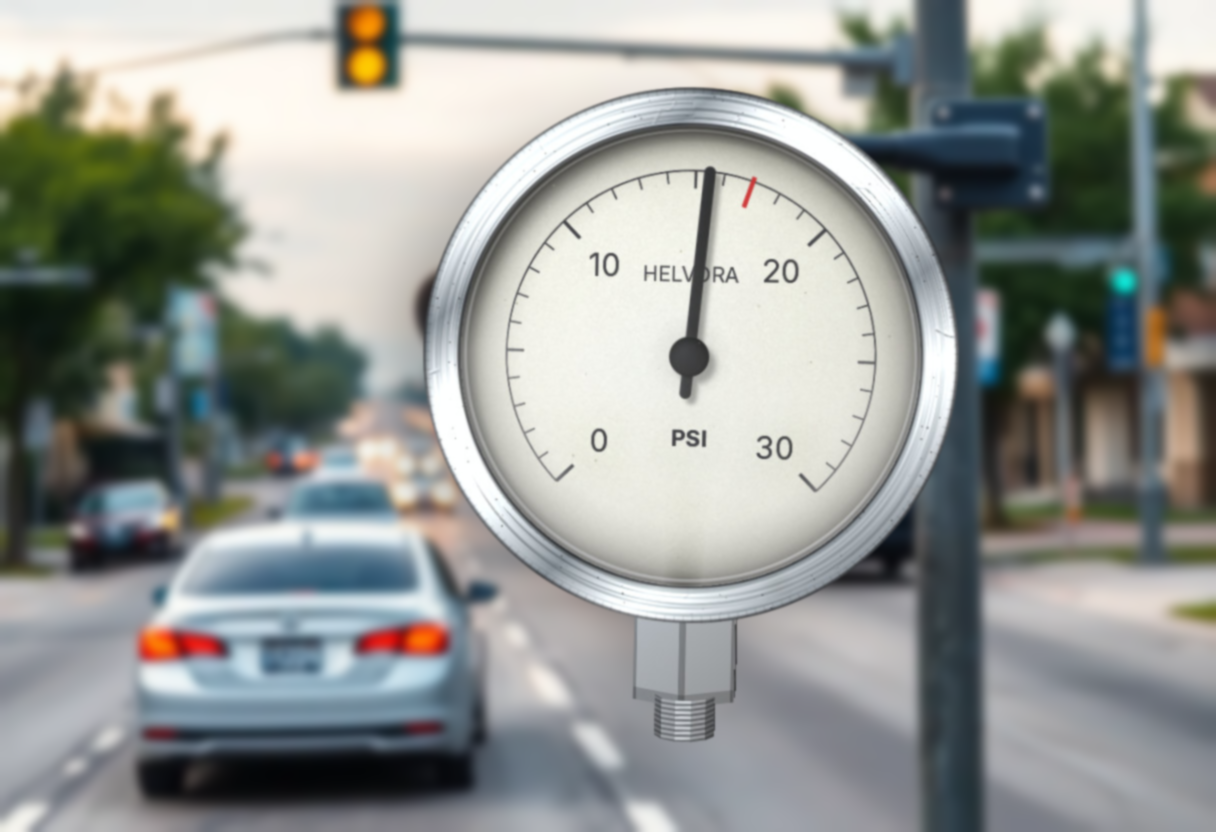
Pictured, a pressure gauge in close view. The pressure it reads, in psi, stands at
15.5 psi
